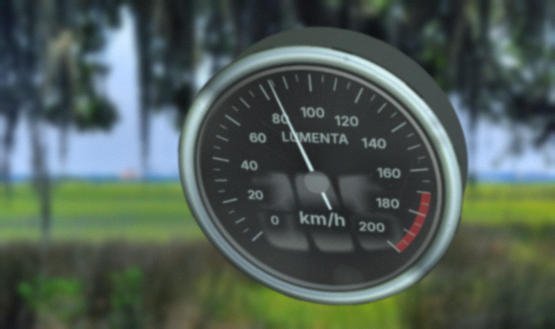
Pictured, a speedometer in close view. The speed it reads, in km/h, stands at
85 km/h
